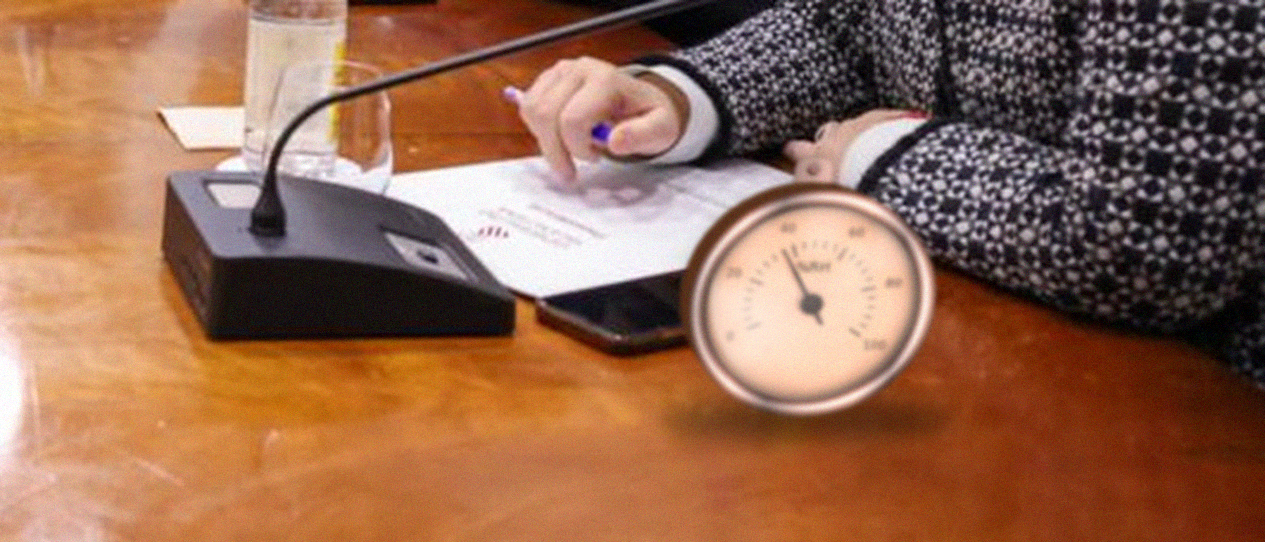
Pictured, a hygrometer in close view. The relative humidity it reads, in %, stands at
36 %
